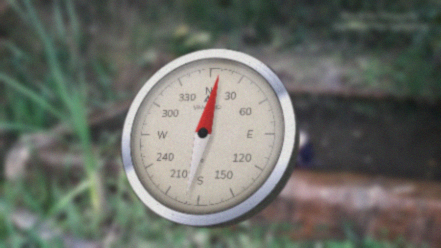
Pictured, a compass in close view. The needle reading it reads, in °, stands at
10 °
